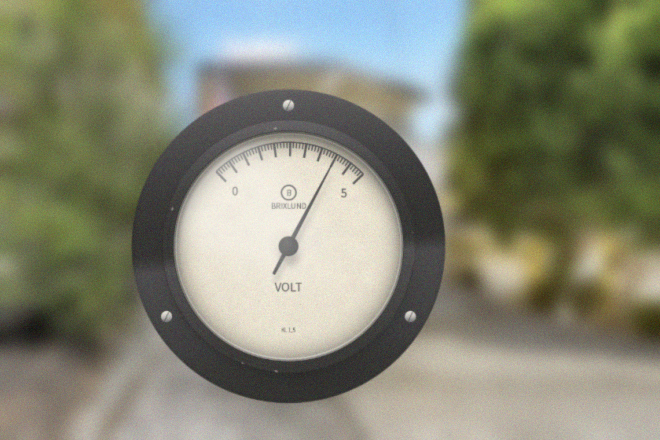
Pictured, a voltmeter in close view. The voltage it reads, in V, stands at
4 V
